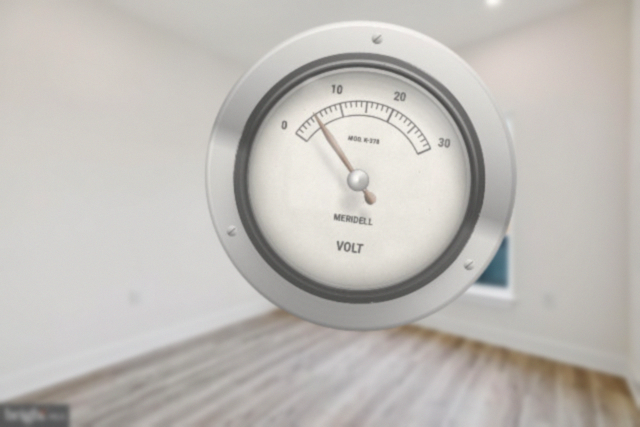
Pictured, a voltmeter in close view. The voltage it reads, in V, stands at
5 V
